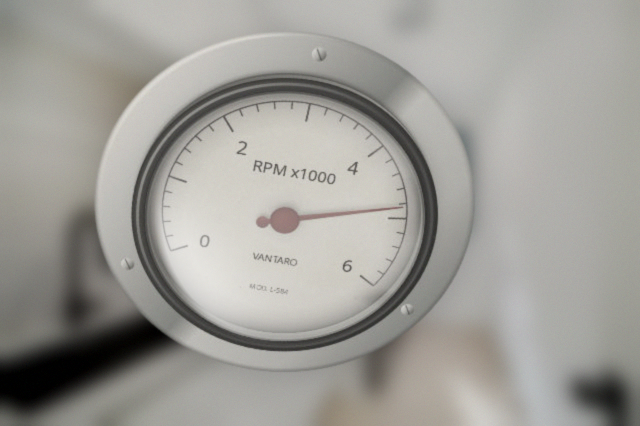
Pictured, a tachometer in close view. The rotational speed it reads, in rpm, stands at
4800 rpm
